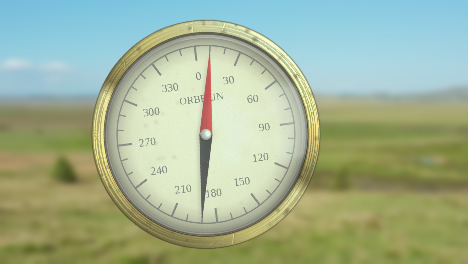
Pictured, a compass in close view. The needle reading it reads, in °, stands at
10 °
